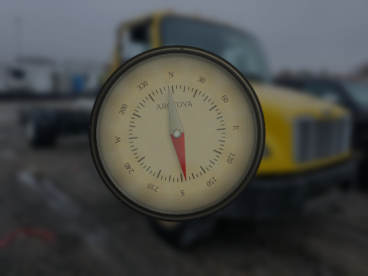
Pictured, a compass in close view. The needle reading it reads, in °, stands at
175 °
